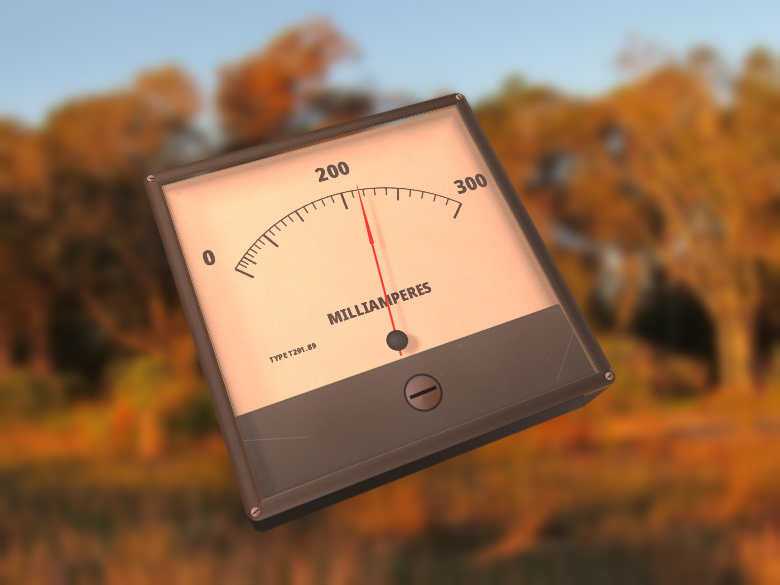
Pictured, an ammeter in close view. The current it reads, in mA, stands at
215 mA
